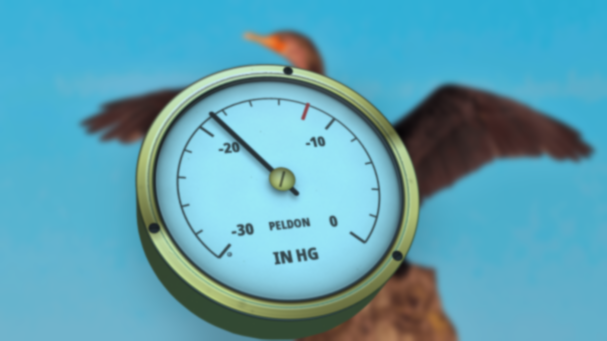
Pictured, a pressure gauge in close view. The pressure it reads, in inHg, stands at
-19 inHg
